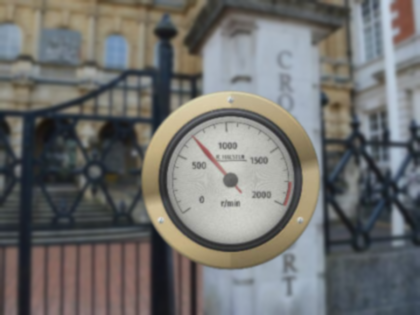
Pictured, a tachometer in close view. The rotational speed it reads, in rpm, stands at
700 rpm
